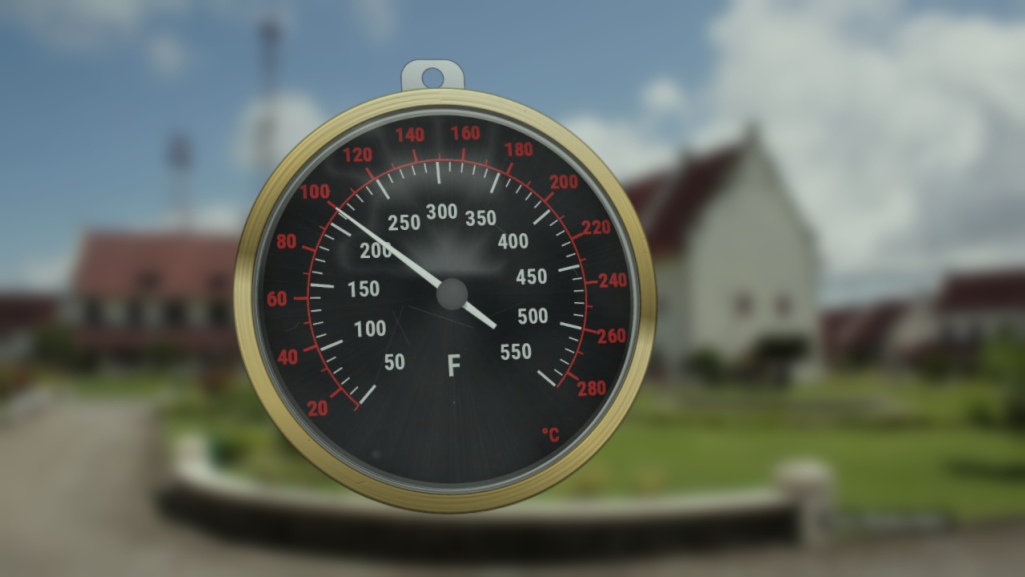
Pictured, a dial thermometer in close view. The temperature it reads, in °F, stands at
210 °F
